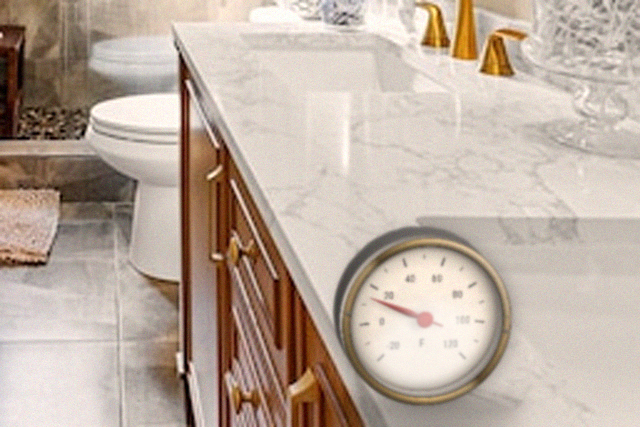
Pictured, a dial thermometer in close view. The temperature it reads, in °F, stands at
15 °F
